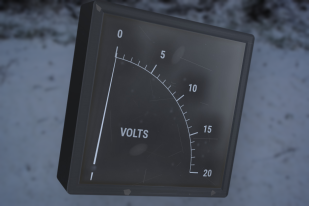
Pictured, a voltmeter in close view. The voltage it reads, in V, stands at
0 V
